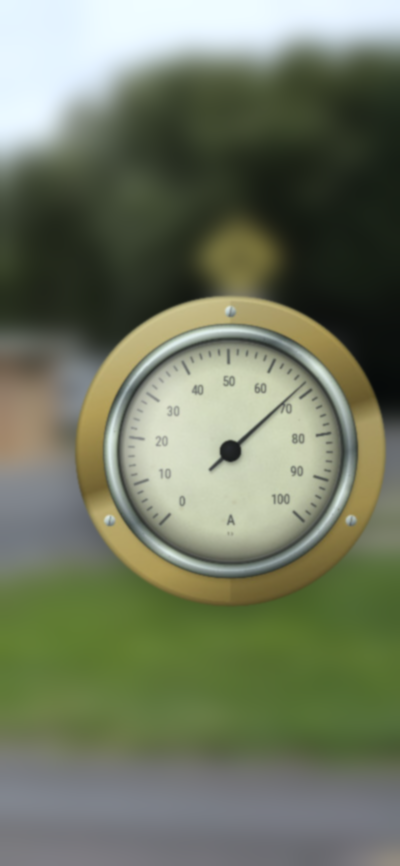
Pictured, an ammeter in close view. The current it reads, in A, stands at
68 A
